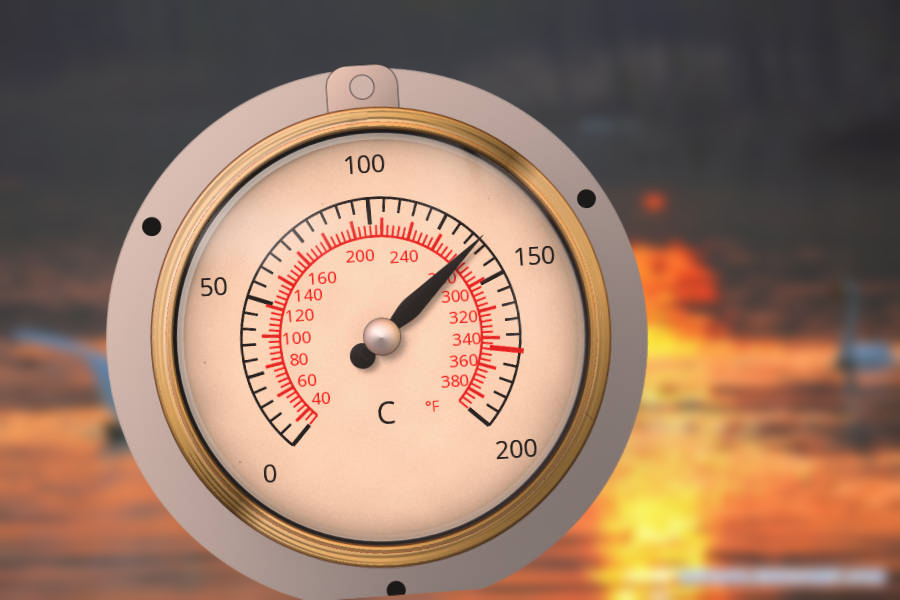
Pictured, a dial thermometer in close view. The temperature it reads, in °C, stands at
137.5 °C
